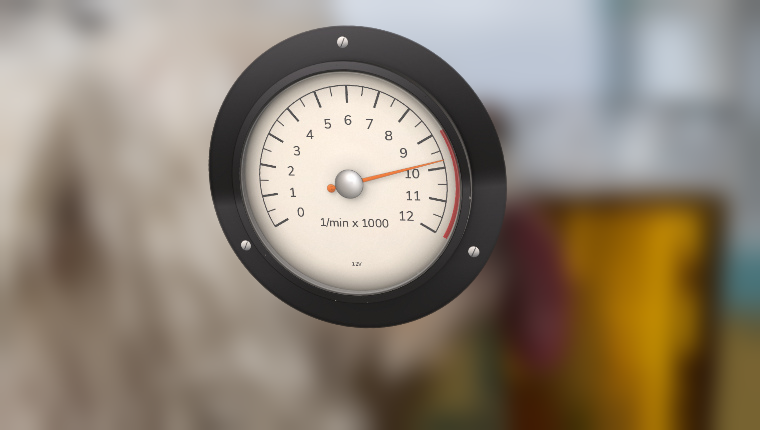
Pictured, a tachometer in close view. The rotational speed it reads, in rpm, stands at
9750 rpm
